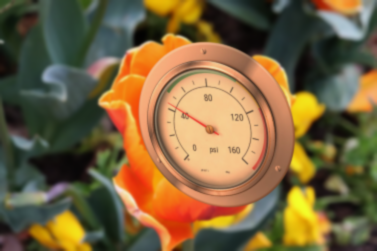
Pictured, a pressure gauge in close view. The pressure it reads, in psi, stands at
45 psi
